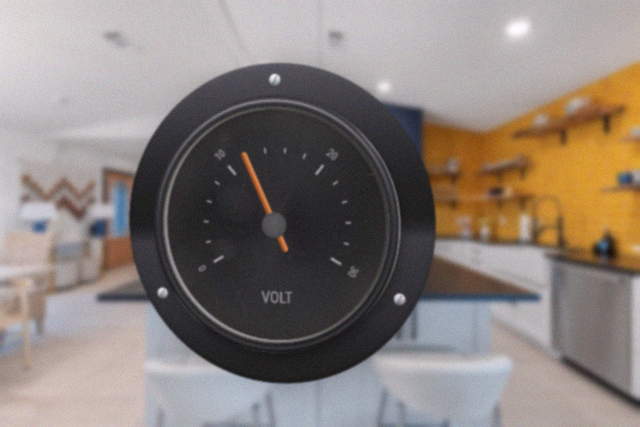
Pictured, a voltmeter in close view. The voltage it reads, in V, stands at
12 V
